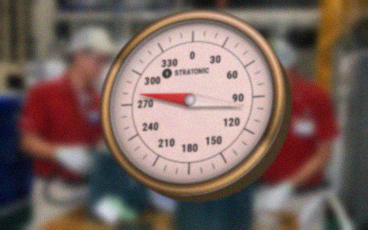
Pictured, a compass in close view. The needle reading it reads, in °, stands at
280 °
